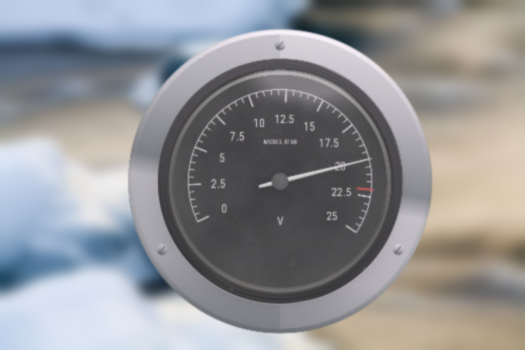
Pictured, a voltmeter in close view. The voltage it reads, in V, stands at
20 V
